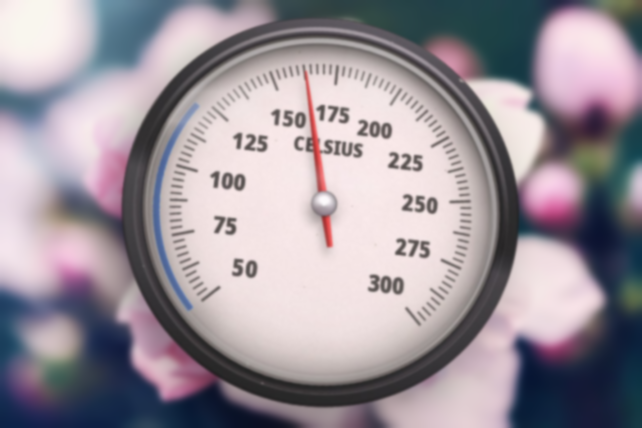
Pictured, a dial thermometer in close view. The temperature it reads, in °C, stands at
162.5 °C
